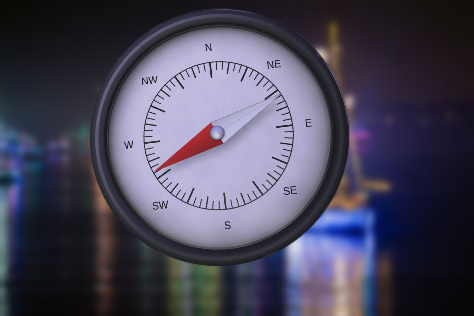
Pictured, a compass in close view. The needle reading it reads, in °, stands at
245 °
